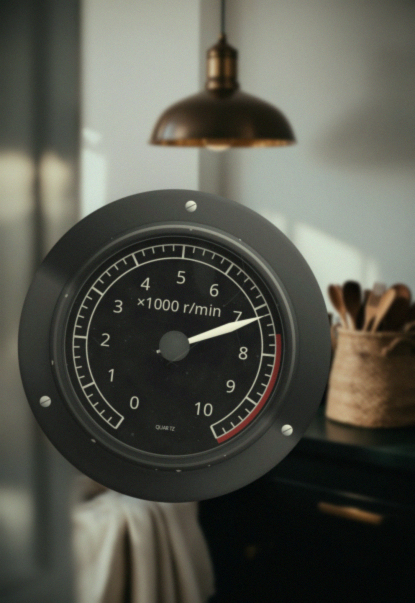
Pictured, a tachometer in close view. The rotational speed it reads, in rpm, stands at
7200 rpm
